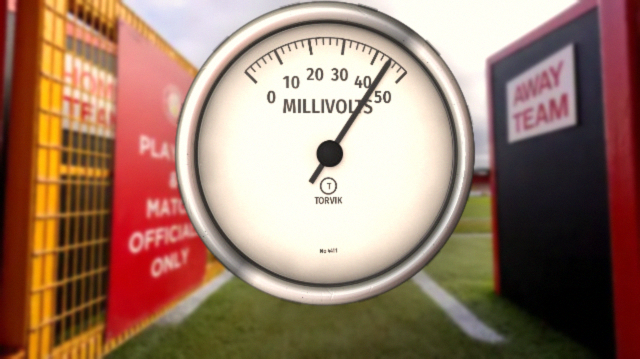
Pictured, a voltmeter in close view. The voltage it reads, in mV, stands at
44 mV
